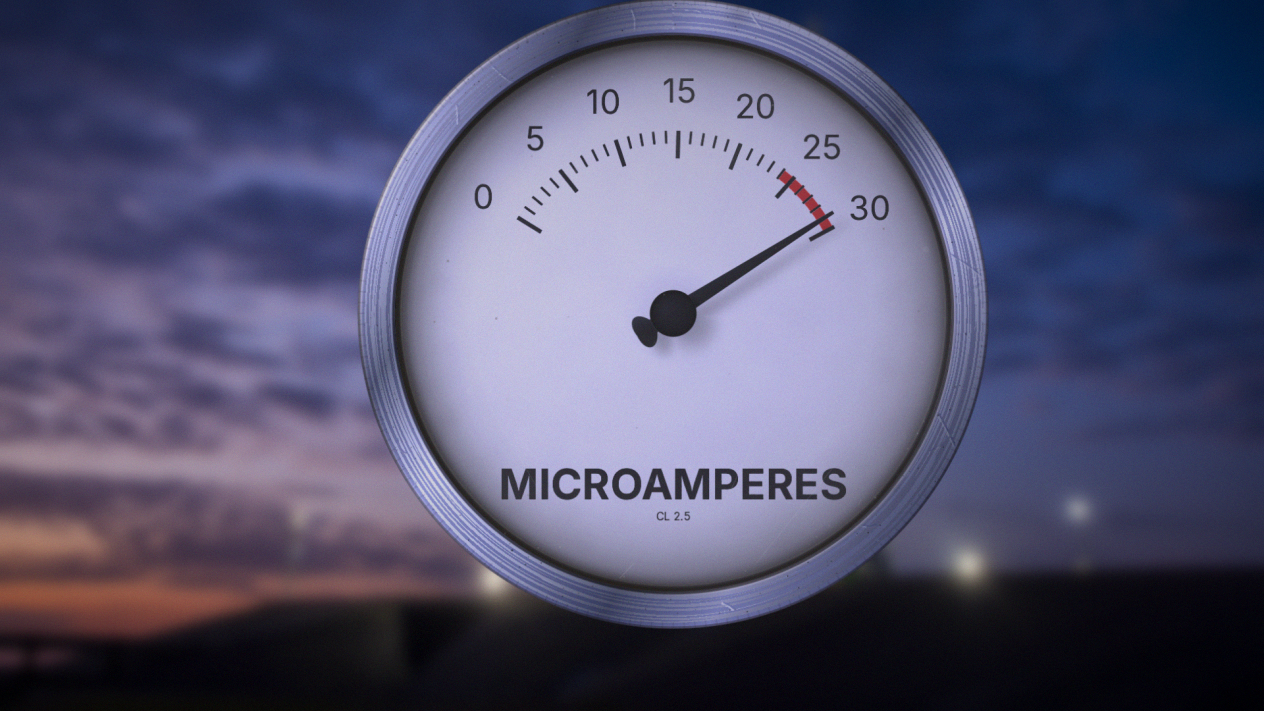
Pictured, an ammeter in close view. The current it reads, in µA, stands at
29 µA
